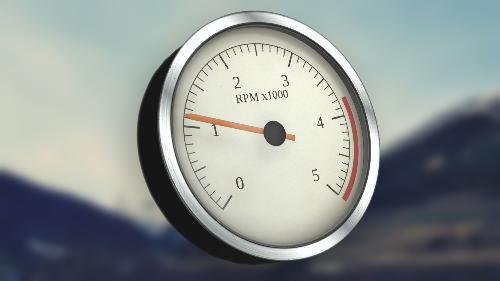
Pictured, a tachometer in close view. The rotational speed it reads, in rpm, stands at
1100 rpm
